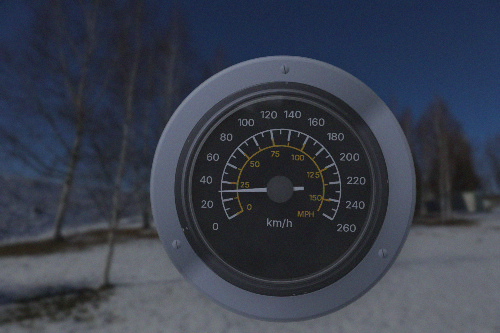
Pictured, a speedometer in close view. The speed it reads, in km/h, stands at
30 km/h
